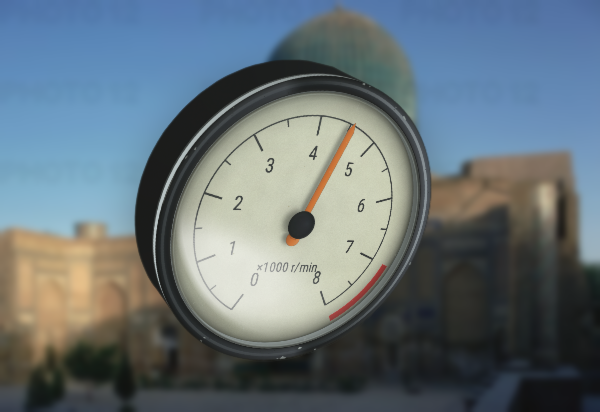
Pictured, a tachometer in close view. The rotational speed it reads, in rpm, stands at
4500 rpm
